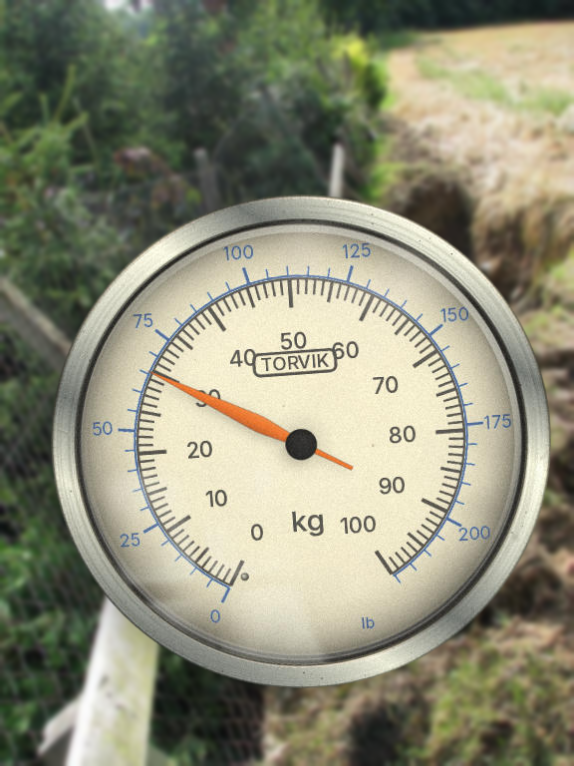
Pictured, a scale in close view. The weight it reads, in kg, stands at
30 kg
